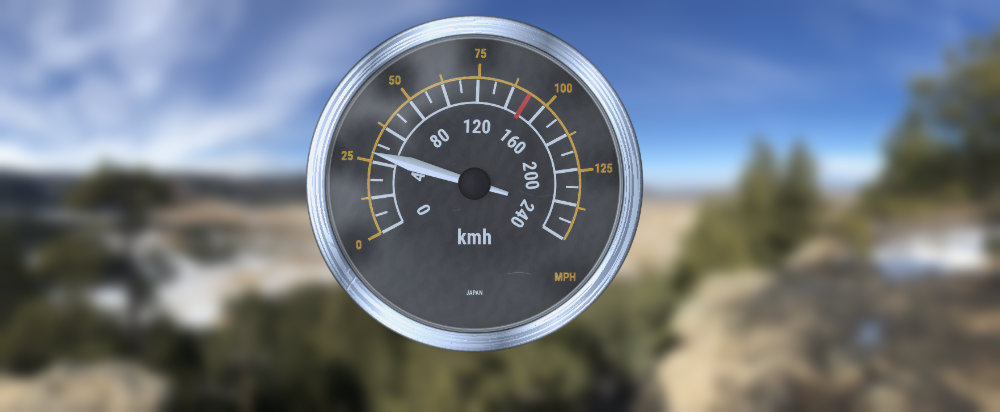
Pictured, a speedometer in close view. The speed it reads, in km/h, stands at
45 km/h
